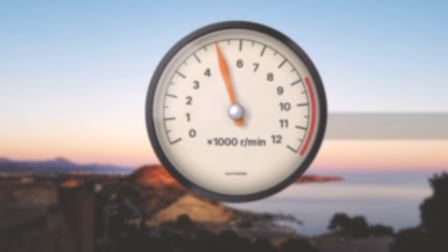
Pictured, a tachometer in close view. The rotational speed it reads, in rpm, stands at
5000 rpm
